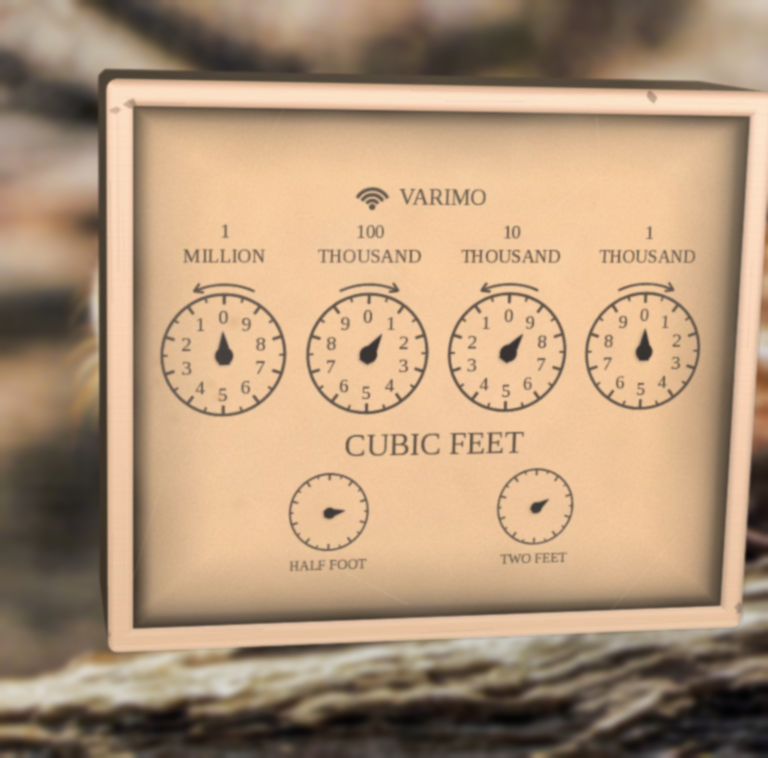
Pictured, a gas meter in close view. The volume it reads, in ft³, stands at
9000 ft³
